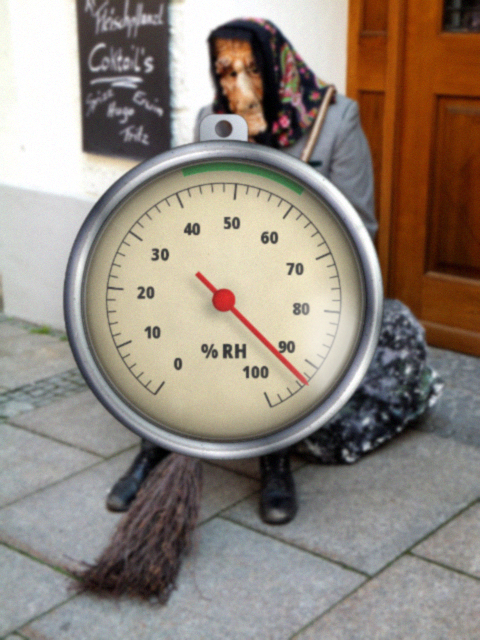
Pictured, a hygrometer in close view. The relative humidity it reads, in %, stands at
93 %
